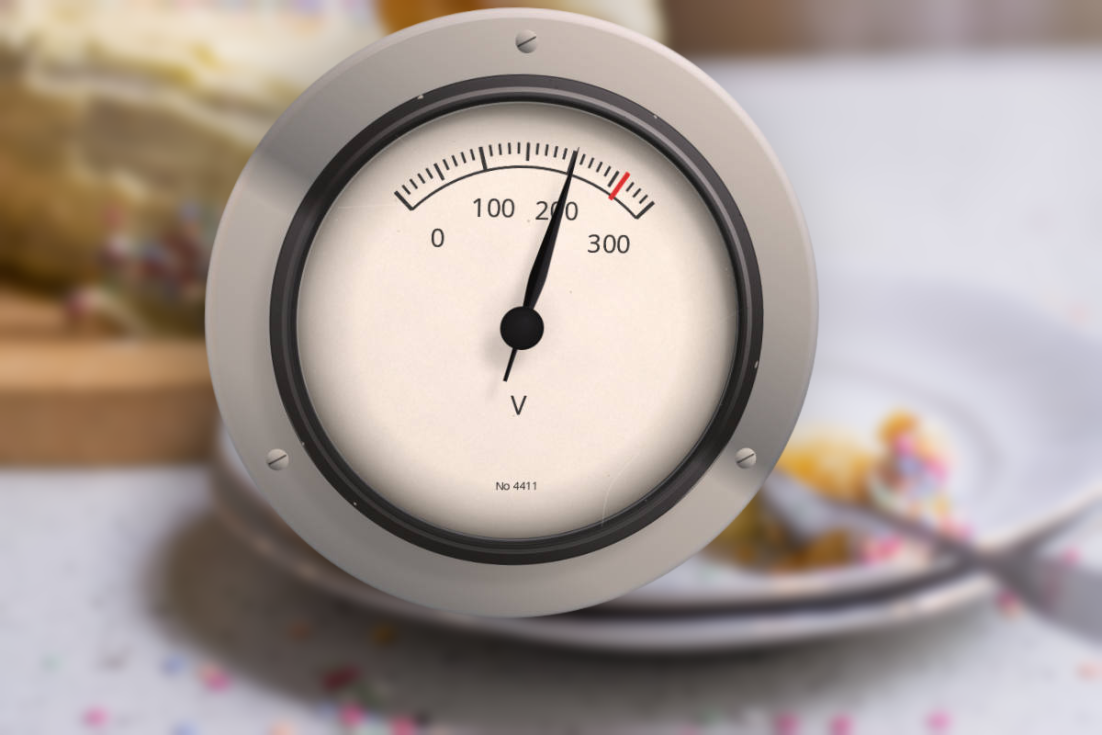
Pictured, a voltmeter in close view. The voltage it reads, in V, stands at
200 V
